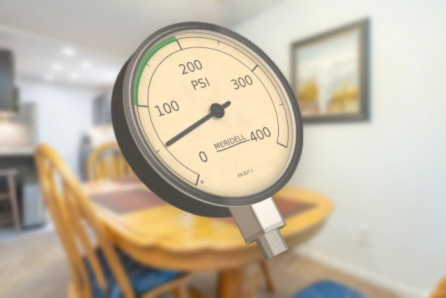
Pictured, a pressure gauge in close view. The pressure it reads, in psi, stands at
50 psi
